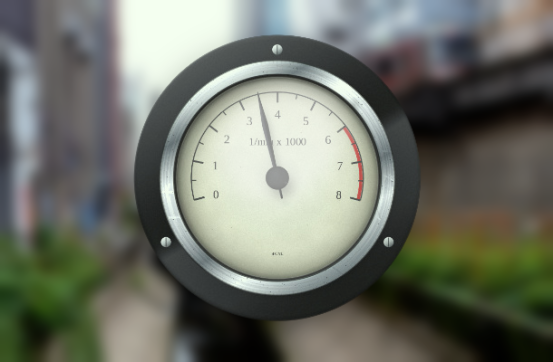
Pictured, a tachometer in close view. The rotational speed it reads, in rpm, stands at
3500 rpm
